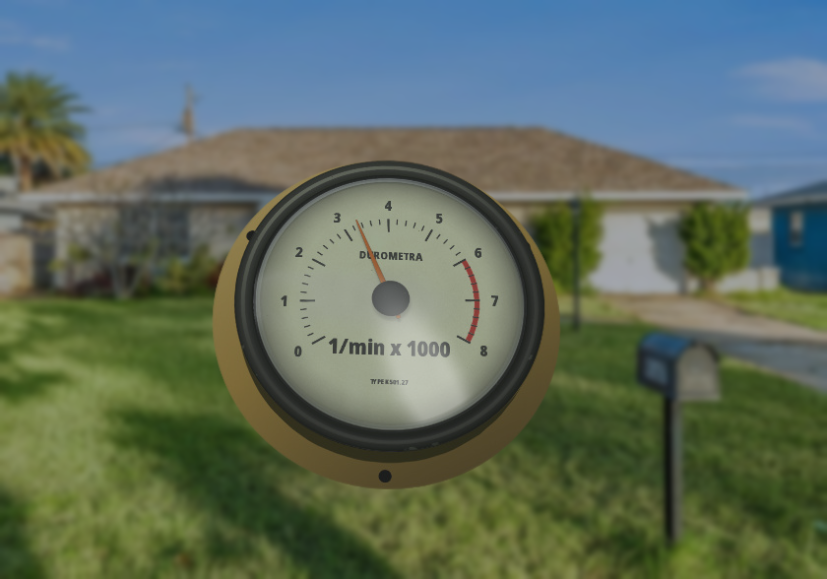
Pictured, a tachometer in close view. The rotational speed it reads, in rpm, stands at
3300 rpm
